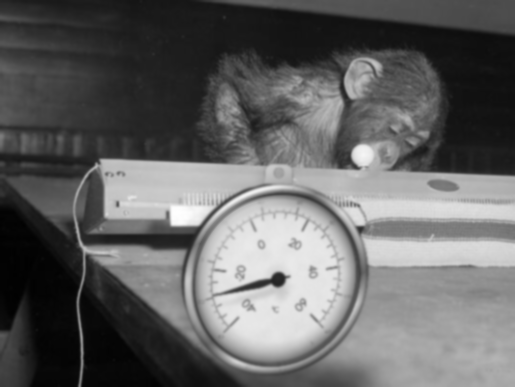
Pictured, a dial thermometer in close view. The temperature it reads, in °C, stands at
-28 °C
